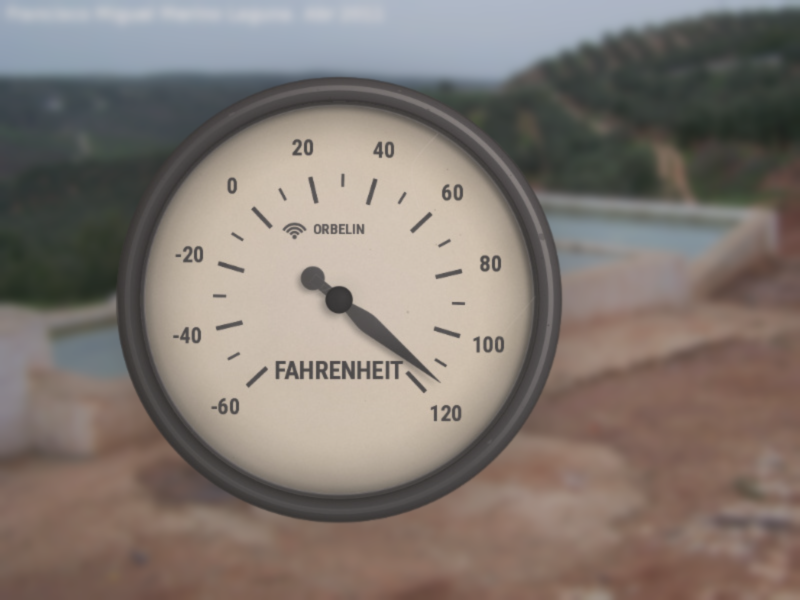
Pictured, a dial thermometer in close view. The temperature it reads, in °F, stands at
115 °F
